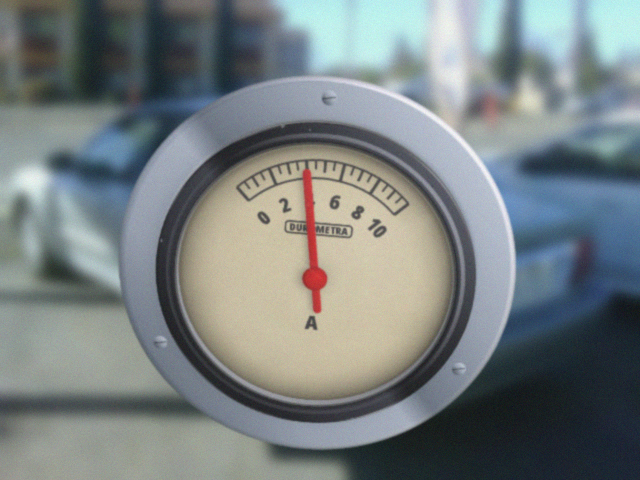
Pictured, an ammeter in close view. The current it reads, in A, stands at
4 A
